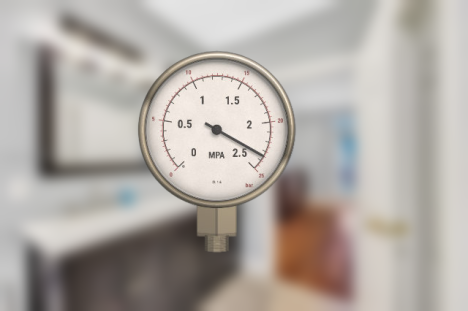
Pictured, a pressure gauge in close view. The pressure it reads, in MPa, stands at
2.35 MPa
